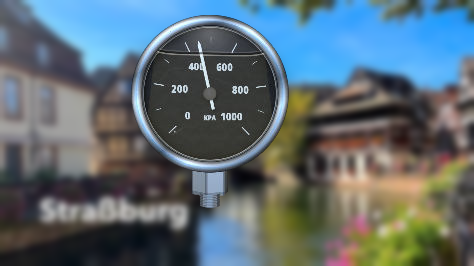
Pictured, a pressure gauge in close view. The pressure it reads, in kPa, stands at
450 kPa
